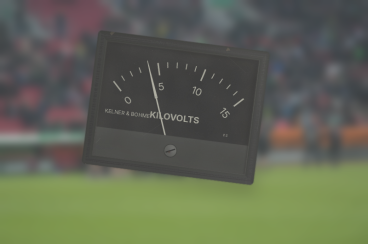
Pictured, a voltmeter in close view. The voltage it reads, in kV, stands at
4 kV
